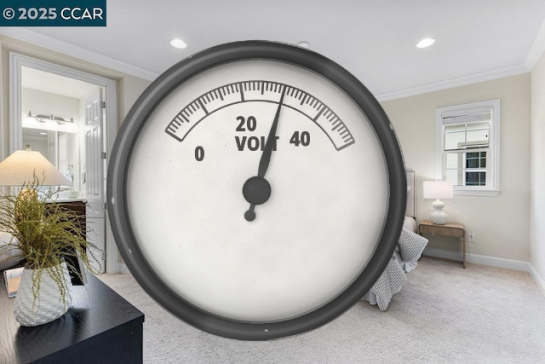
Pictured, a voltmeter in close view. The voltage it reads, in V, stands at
30 V
